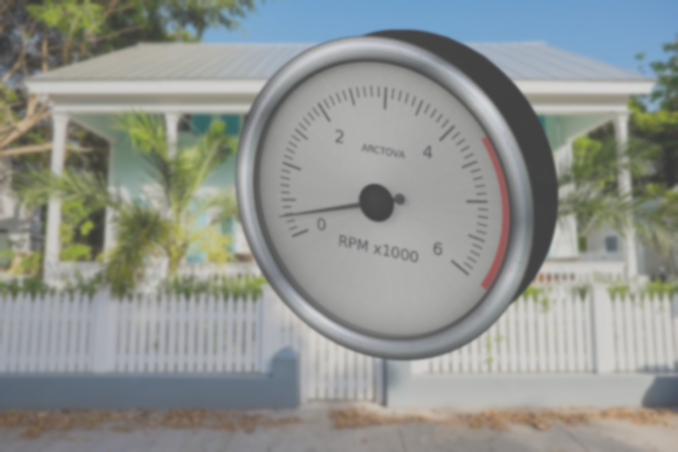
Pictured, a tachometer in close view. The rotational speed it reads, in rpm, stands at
300 rpm
